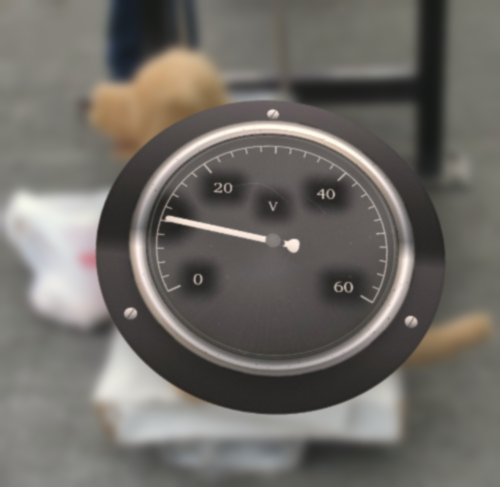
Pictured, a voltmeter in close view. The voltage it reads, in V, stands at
10 V
